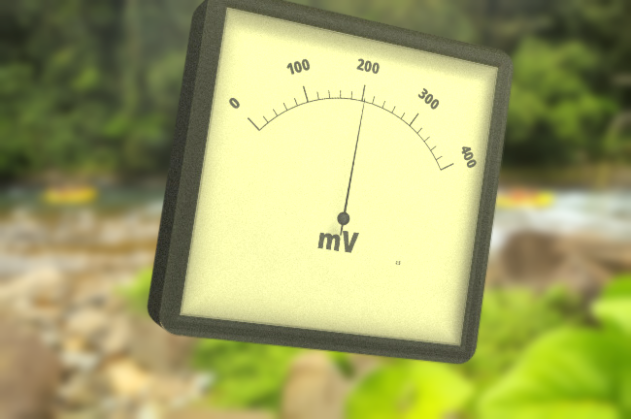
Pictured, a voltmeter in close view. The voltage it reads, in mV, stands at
200 mV
